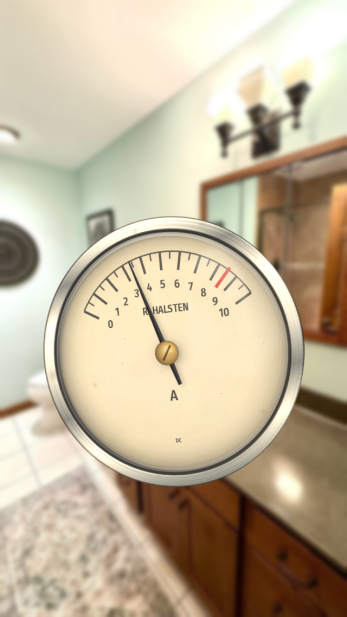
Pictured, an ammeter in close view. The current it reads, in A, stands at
3.5 A
